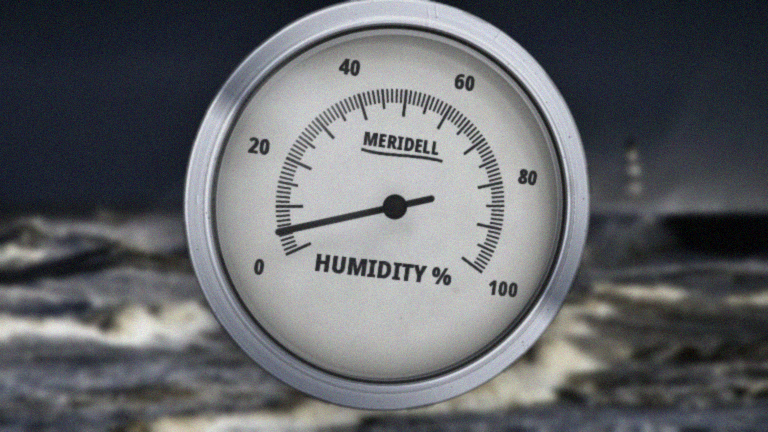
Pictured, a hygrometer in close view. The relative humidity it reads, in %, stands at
5 %
